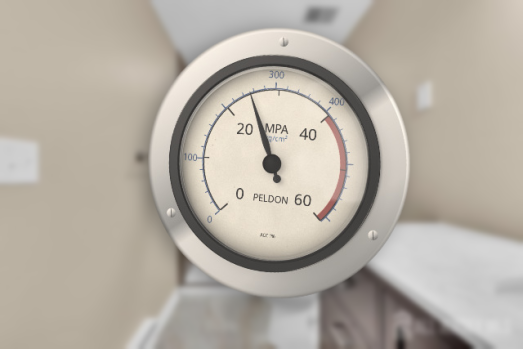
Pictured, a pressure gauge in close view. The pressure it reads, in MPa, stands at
25 MPa
